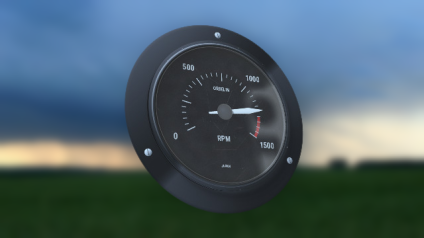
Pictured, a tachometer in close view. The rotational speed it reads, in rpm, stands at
1250 rpm
